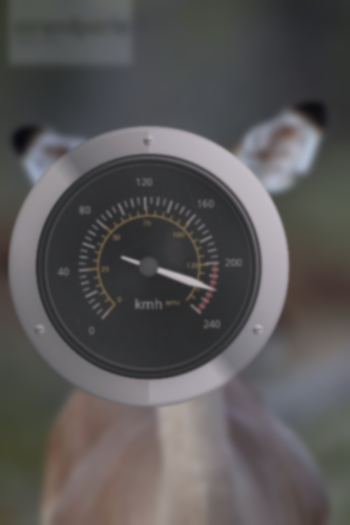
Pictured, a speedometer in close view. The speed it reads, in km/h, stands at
220 km/h
